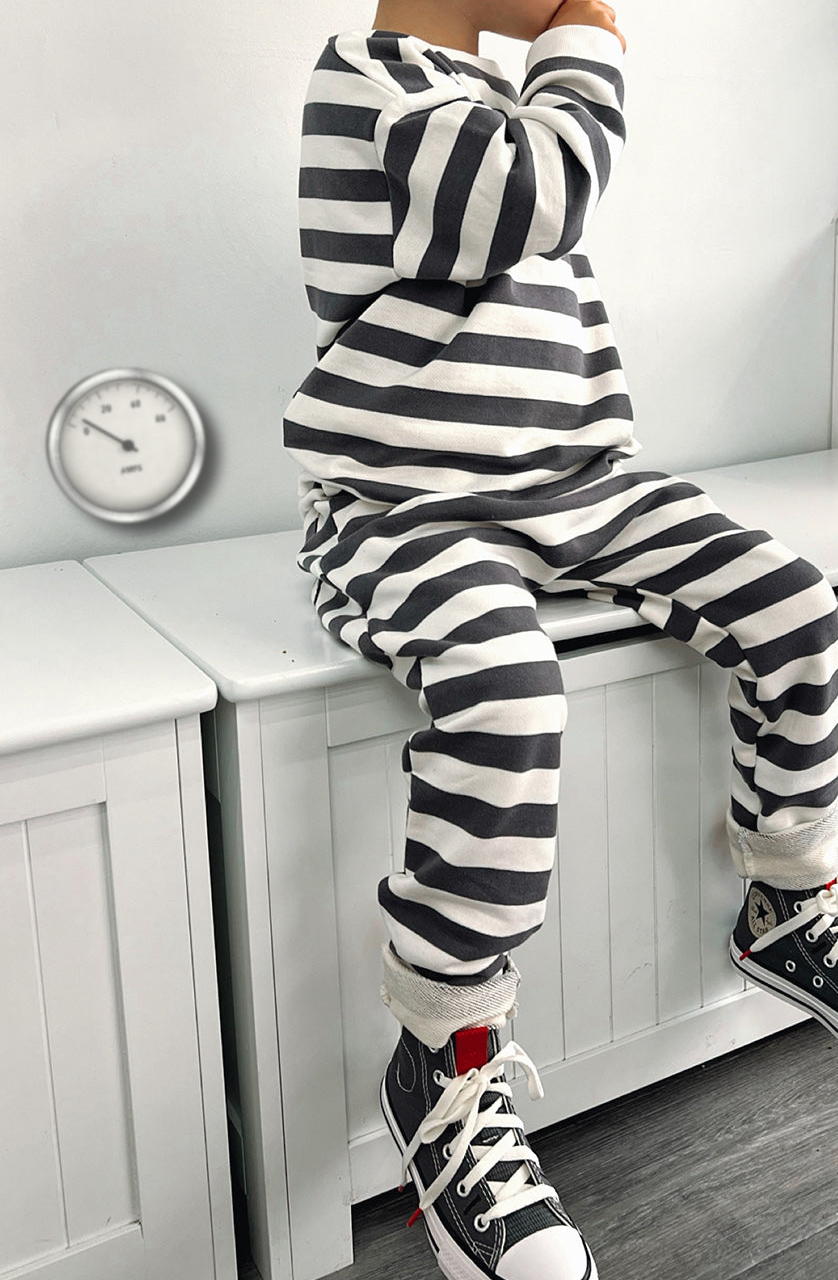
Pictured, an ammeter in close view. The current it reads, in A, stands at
5 A
